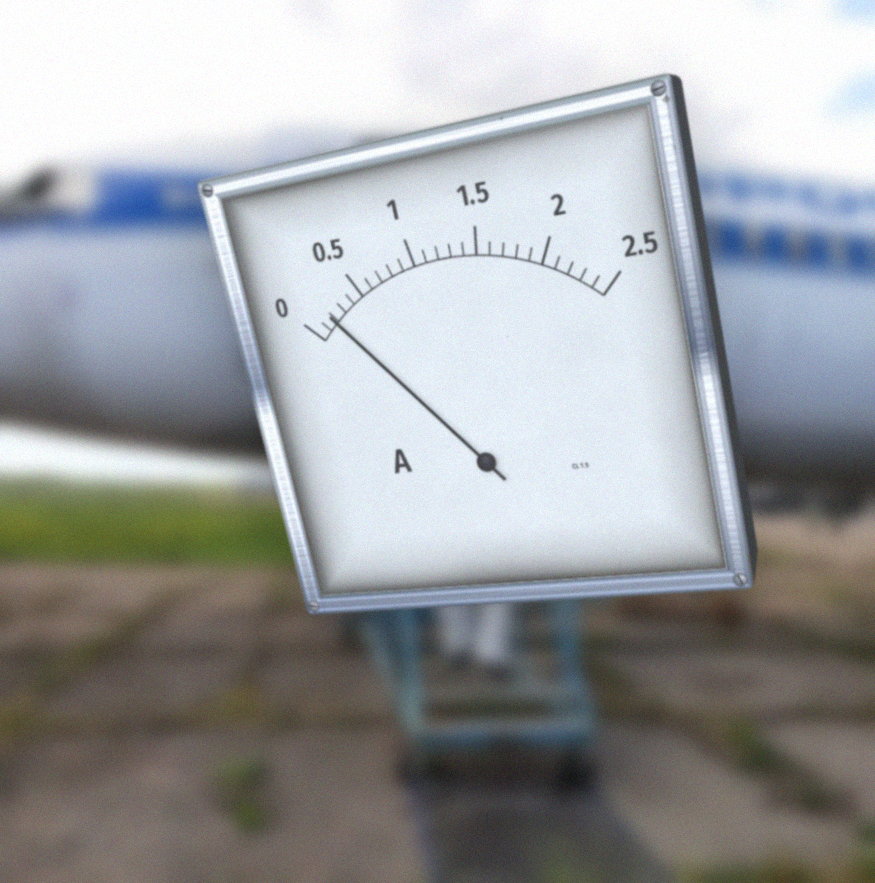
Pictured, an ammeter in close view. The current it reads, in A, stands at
0.2 A
